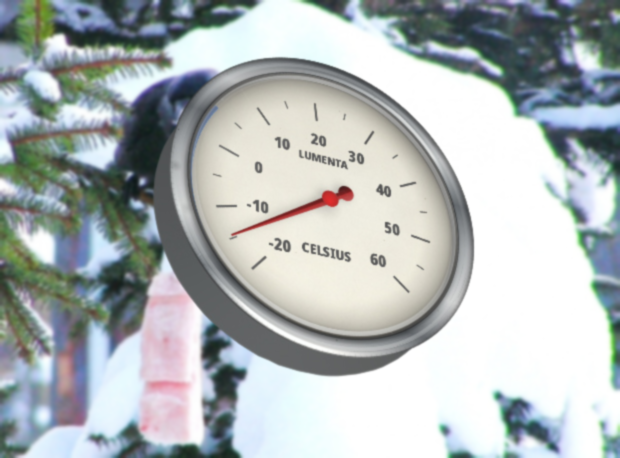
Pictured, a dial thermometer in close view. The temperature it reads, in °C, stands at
-15 °C
